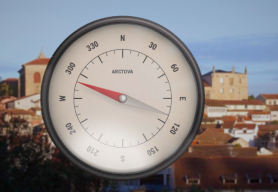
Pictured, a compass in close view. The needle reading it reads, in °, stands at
290 °
